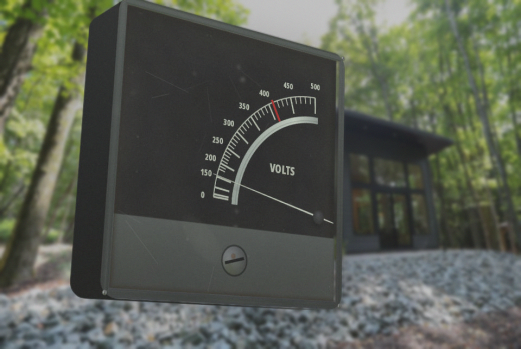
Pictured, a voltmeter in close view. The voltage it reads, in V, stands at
150 V
